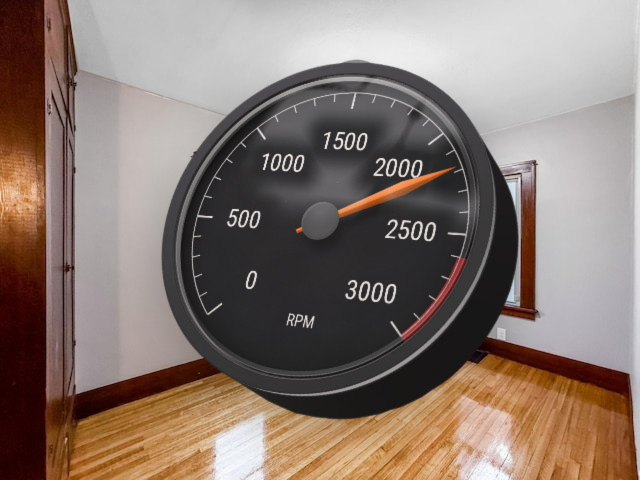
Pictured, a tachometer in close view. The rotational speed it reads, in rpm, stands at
2200 rpm
